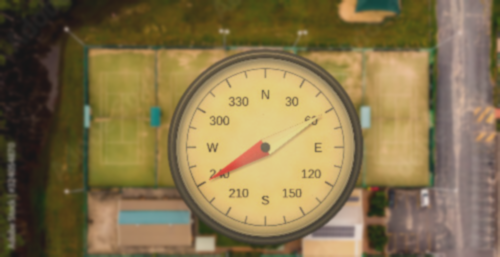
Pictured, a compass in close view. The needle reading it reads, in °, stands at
240 °
